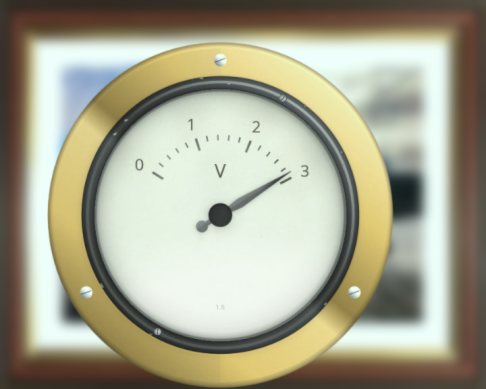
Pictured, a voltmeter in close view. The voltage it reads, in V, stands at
2.9 V
